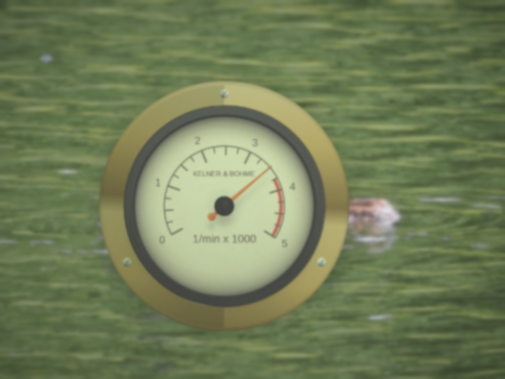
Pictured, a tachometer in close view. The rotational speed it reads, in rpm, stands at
3500 rpm
